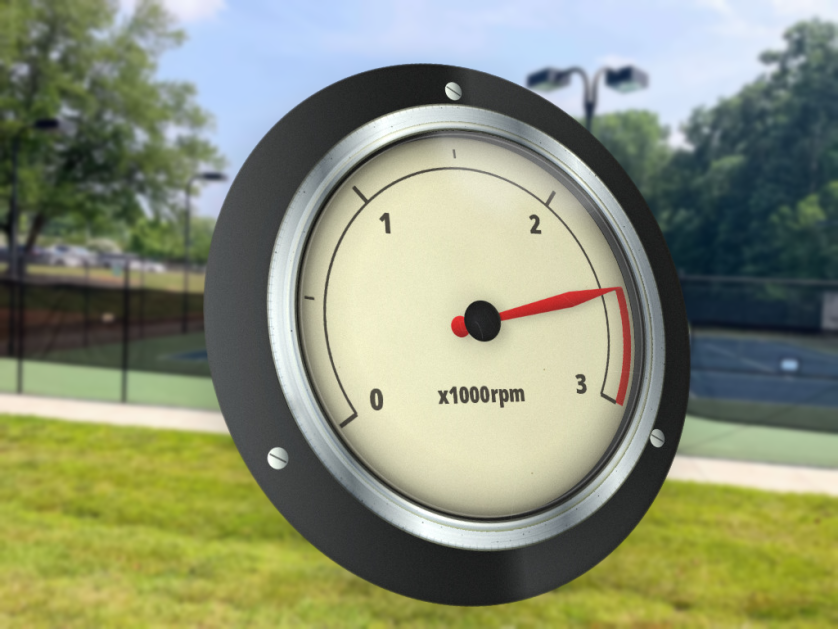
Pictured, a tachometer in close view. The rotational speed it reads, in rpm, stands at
2500 rpm
